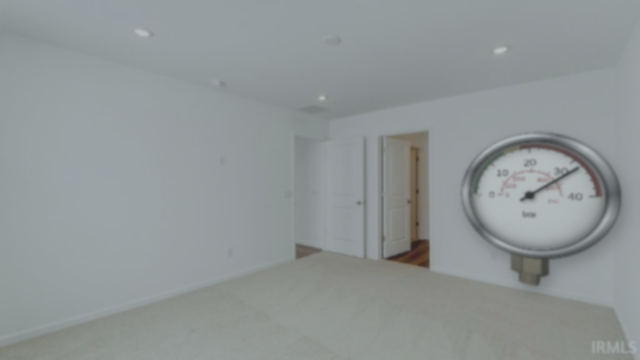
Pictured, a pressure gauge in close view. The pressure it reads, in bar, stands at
32 bar
